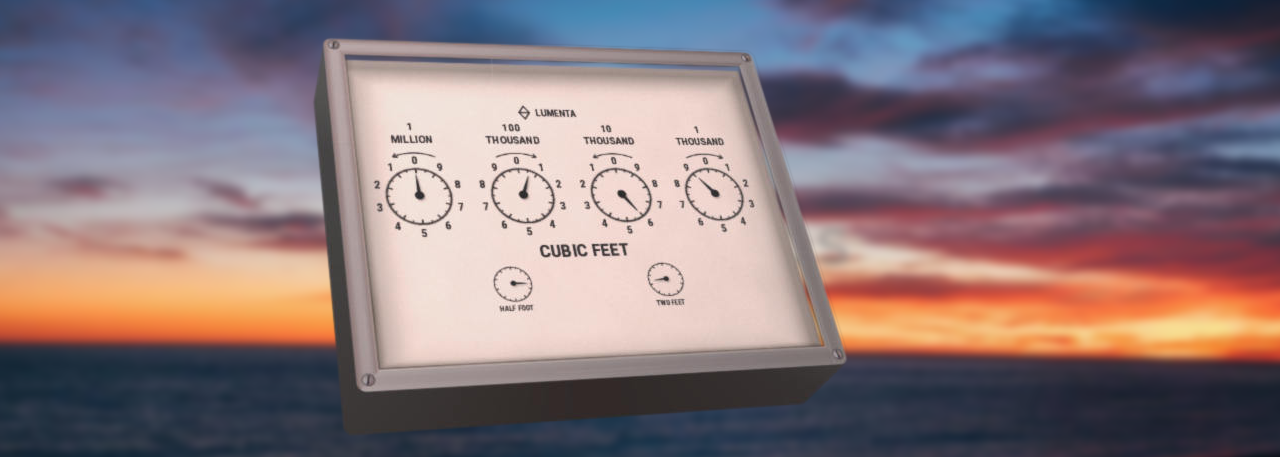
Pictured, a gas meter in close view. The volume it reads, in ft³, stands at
5900 ft³
